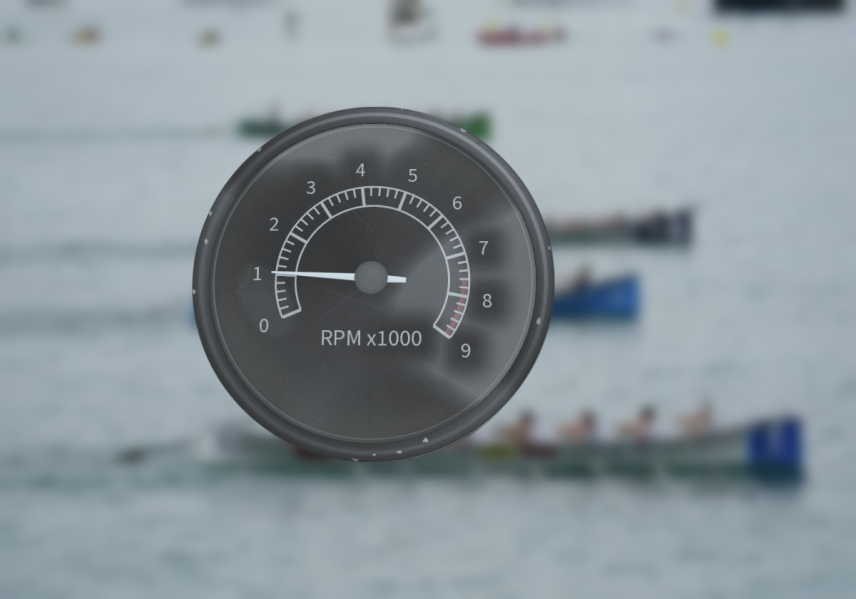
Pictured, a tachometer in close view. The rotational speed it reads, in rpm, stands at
1000 rpm
